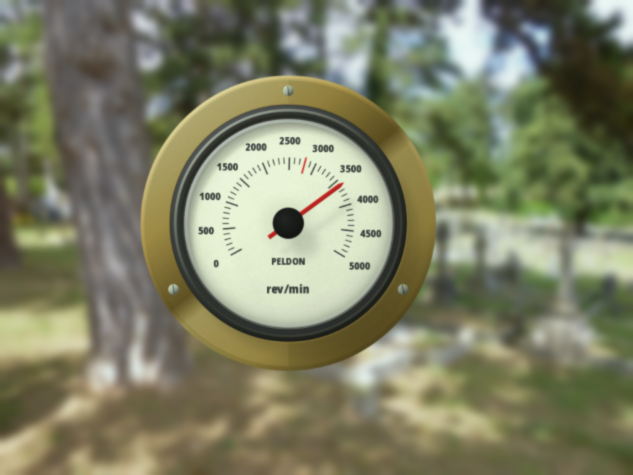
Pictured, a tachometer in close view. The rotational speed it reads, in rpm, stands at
3600 rpm
